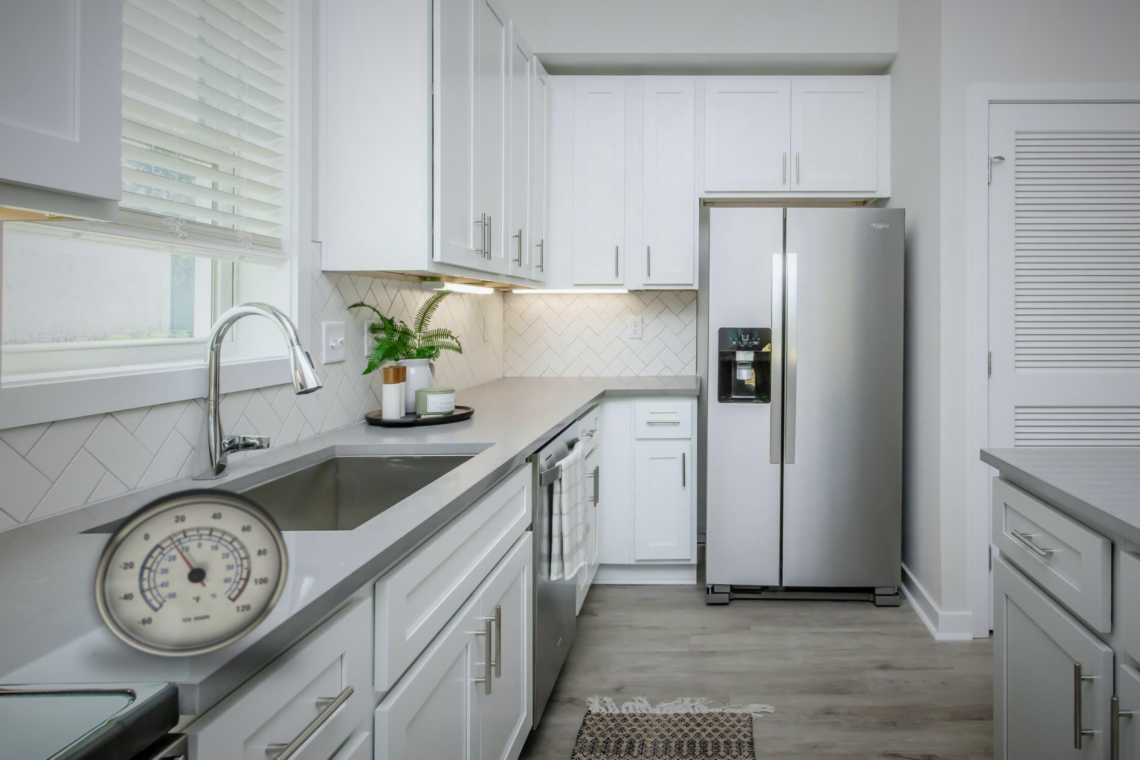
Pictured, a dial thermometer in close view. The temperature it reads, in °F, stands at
10 °F
